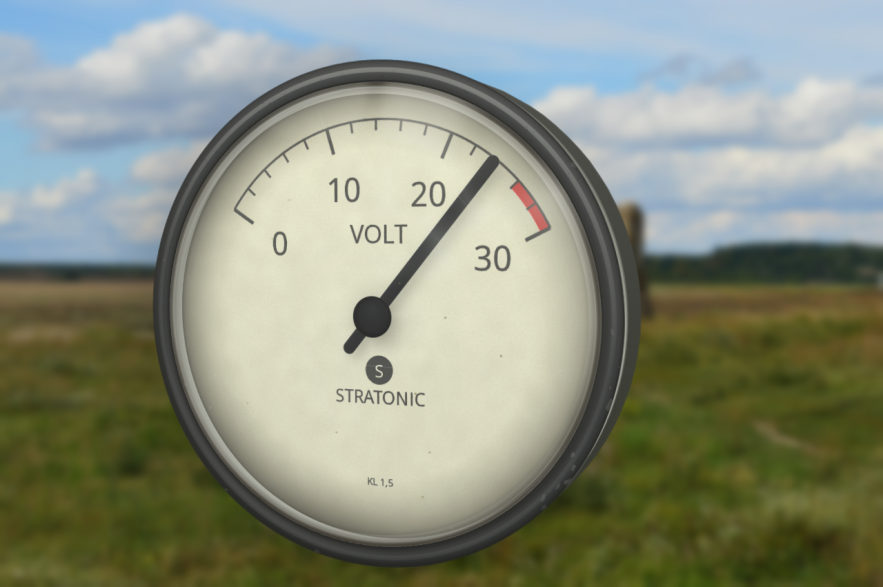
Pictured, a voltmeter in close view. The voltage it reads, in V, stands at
24 V
